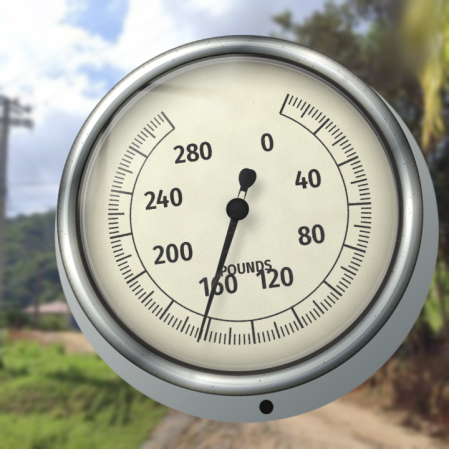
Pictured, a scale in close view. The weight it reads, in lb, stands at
162 lb
